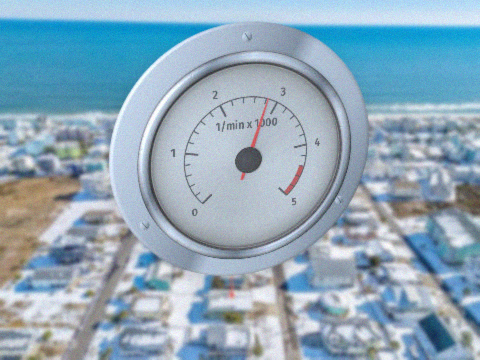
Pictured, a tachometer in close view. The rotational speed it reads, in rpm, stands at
2800 rpm
